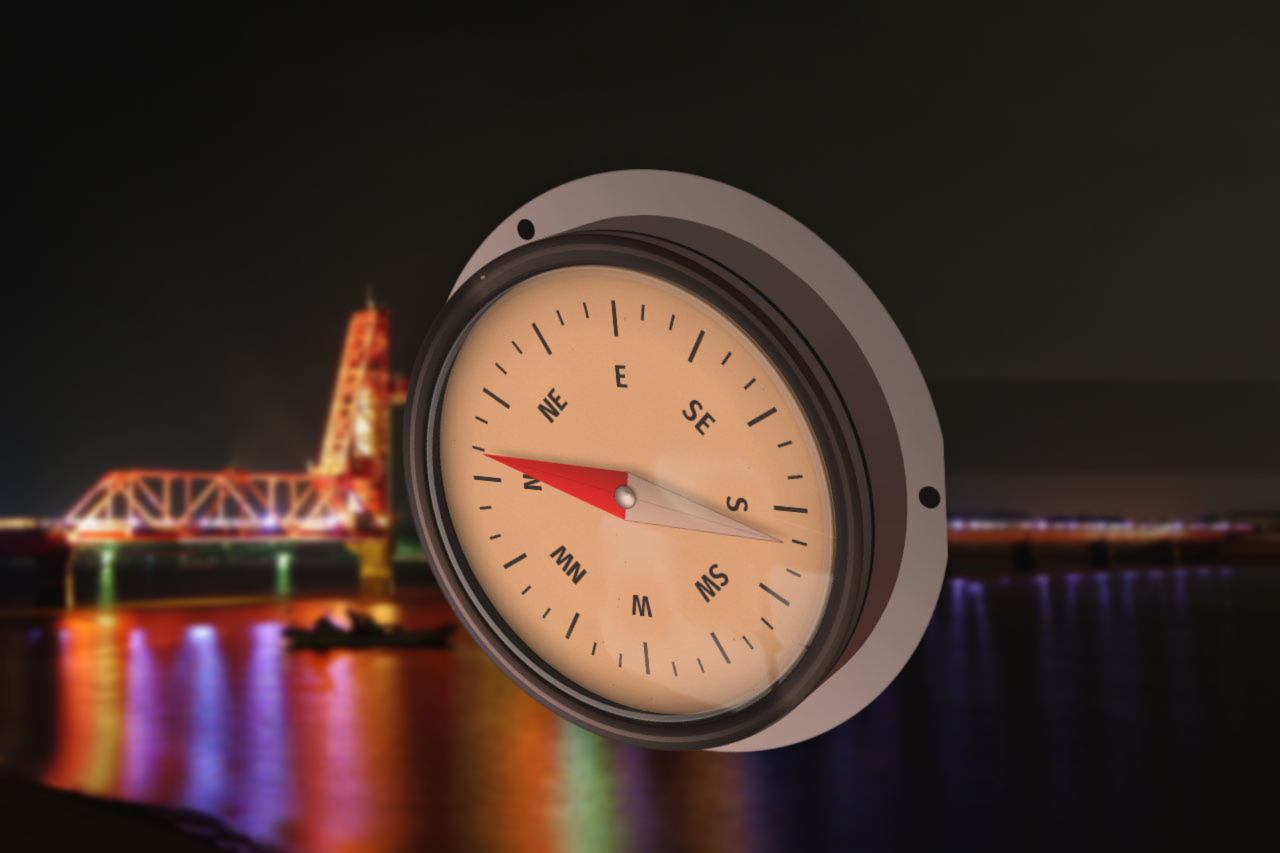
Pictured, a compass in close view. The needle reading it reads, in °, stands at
10 °
